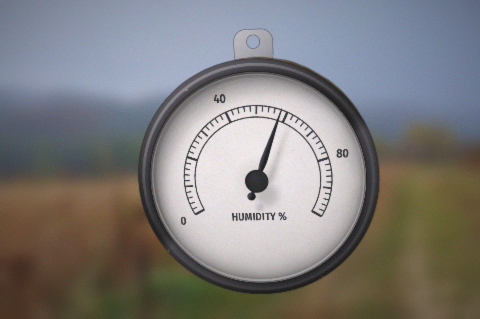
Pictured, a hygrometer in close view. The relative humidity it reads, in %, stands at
58 %
